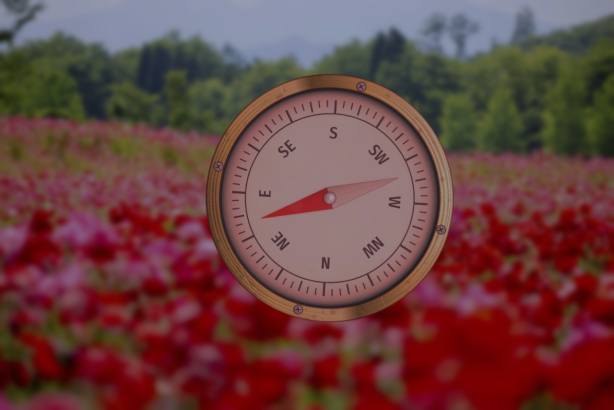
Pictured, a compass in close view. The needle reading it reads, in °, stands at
70 °
